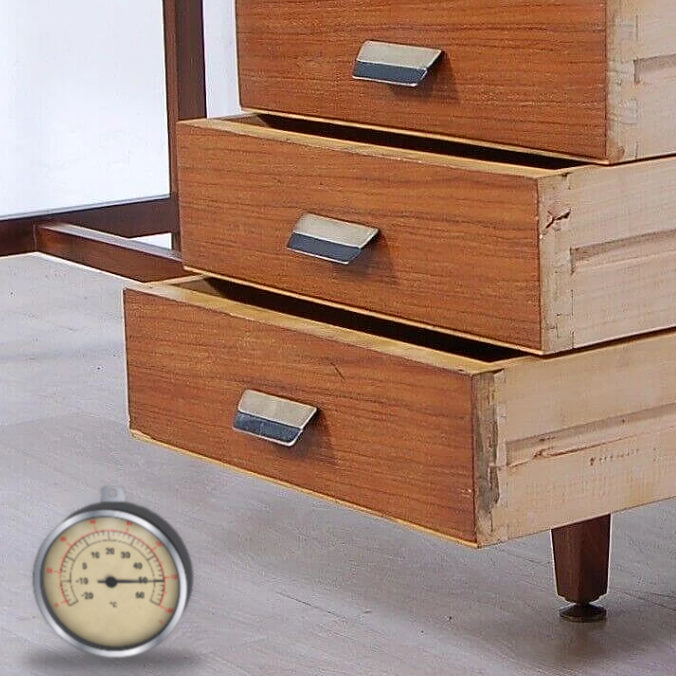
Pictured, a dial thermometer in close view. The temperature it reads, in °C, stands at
50 °C
